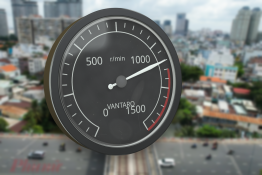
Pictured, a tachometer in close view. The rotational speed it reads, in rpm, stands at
1100 rpm
